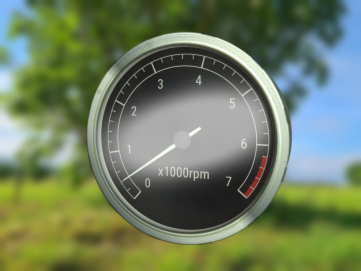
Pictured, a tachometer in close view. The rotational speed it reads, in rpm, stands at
400 rpm
